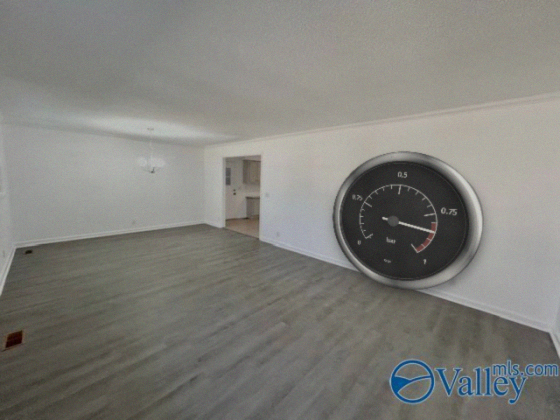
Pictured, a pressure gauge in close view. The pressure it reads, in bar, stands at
0.85 bar
